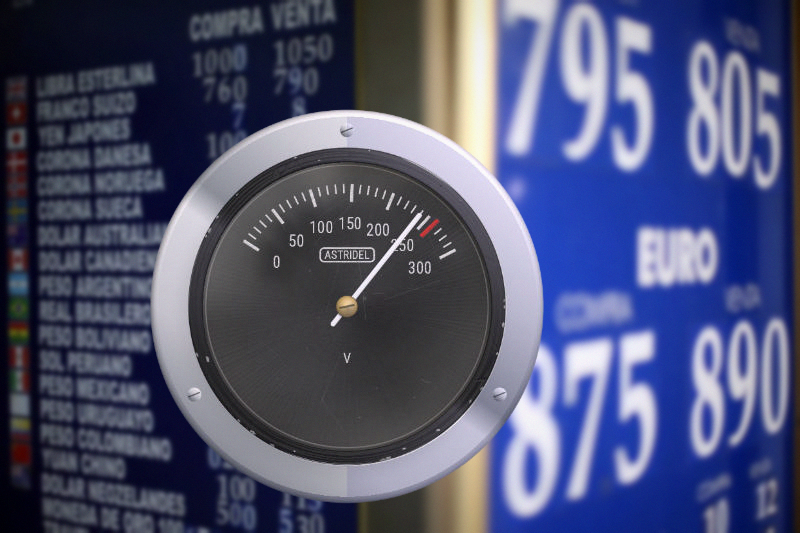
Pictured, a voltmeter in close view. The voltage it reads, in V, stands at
240 V
